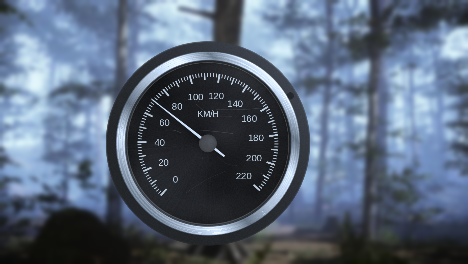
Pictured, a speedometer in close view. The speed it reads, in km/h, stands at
70 km/h
